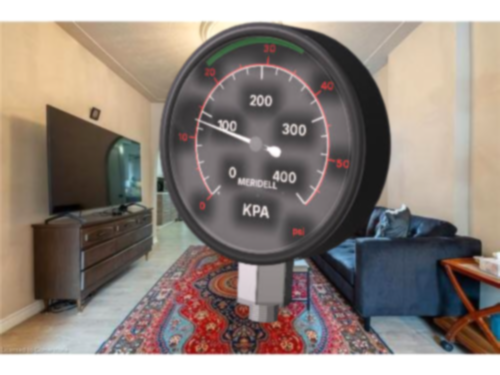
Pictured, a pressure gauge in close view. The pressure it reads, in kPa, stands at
90 kPa
